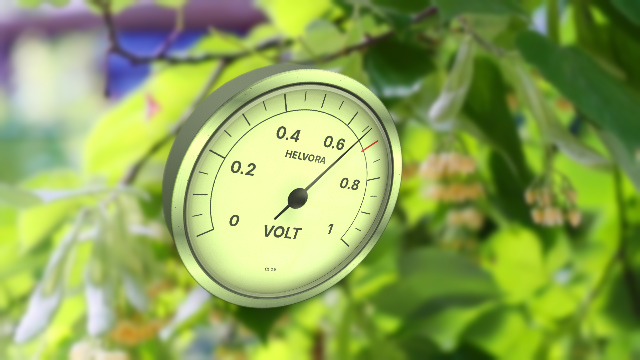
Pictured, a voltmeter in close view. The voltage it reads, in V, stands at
0.65 V
